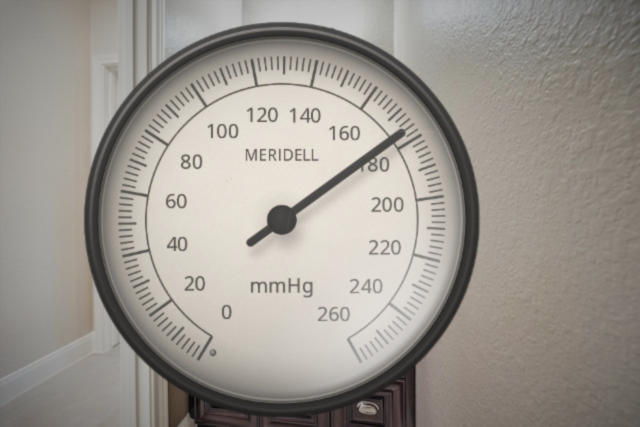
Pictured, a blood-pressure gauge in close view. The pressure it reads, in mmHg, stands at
176 mmHg
